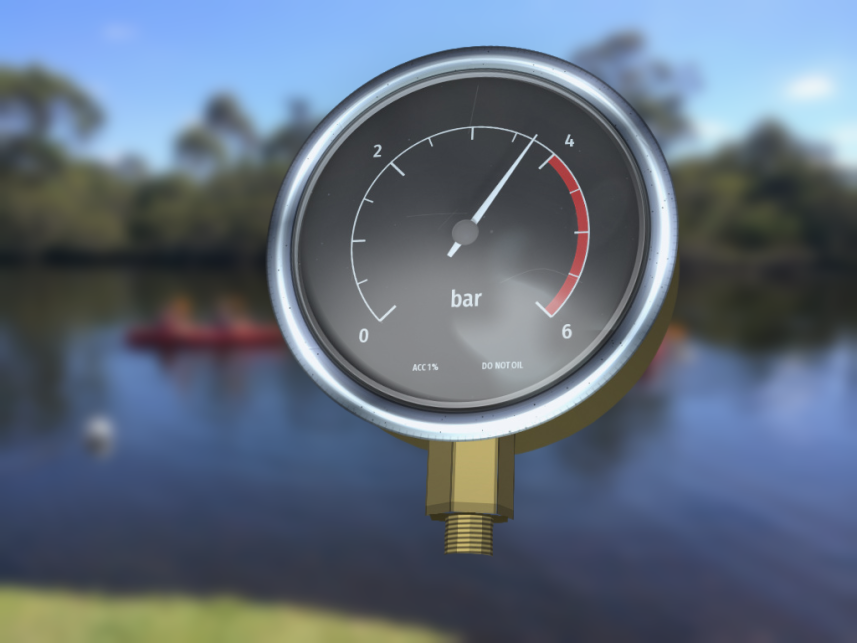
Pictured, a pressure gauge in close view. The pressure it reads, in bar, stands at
3.75 bar
